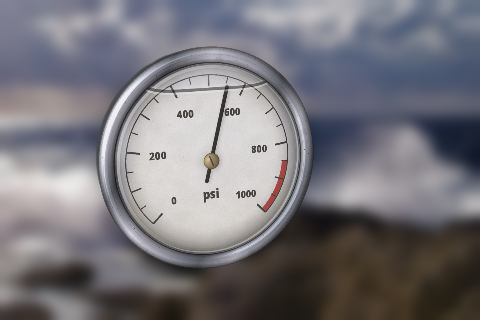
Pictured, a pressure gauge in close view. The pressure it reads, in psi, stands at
550 psi
